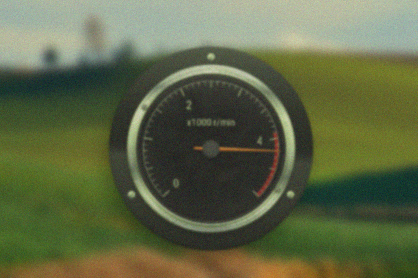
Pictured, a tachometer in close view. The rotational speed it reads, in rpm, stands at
4200 rpm
